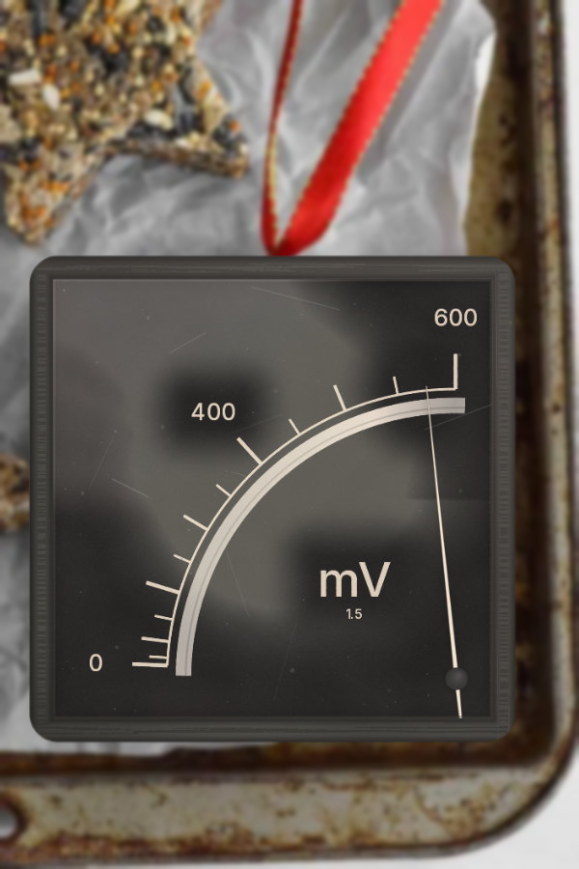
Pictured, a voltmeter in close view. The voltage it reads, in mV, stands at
575 mV
